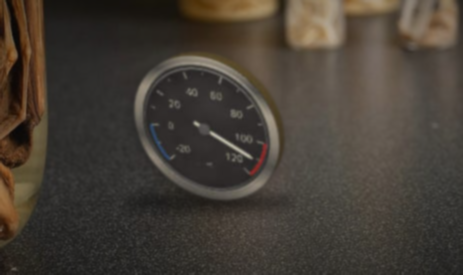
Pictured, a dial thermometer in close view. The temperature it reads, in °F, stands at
110 °F
